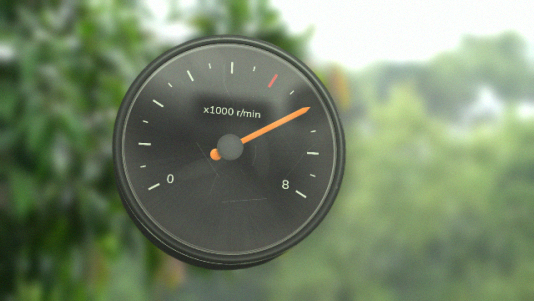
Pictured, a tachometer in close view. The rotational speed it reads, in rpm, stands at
6000 rpm
